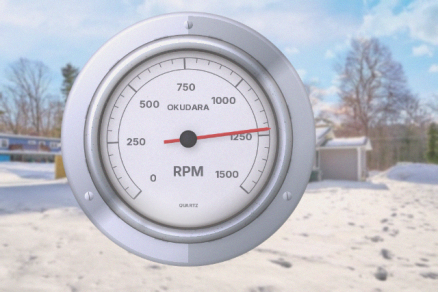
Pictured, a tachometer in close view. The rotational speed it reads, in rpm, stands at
1225 rpm
